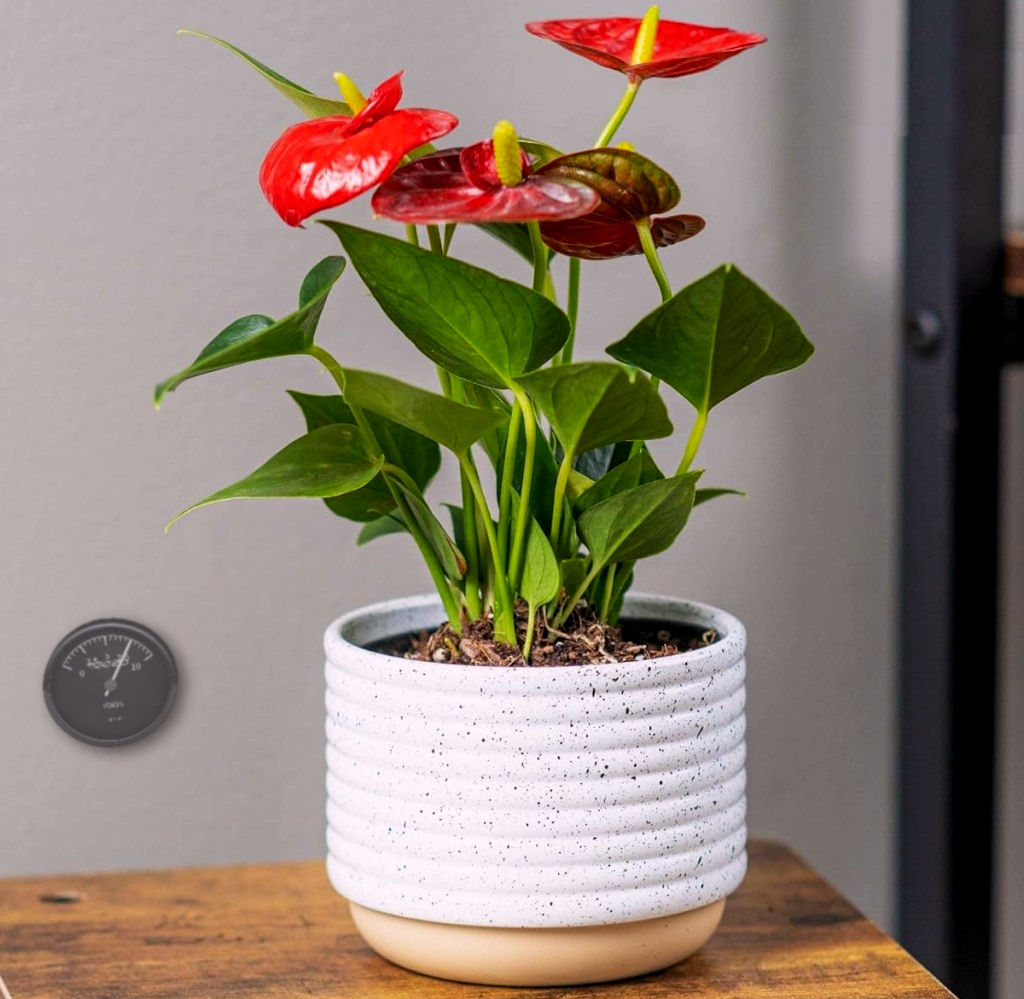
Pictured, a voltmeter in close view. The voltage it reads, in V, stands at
7.5 V
